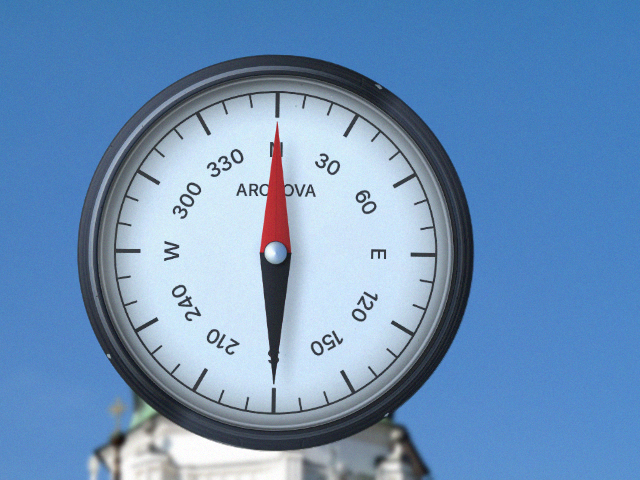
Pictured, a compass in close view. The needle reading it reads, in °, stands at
0 °
